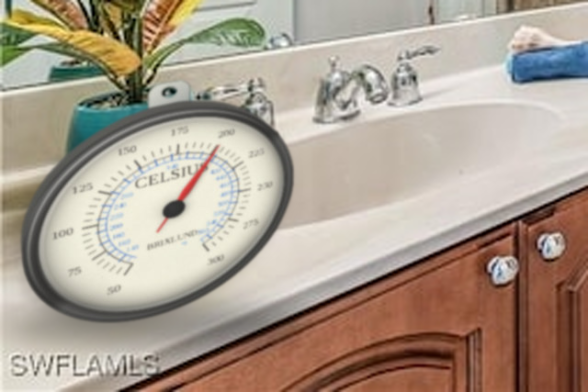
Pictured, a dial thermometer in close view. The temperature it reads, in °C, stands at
200 °C
